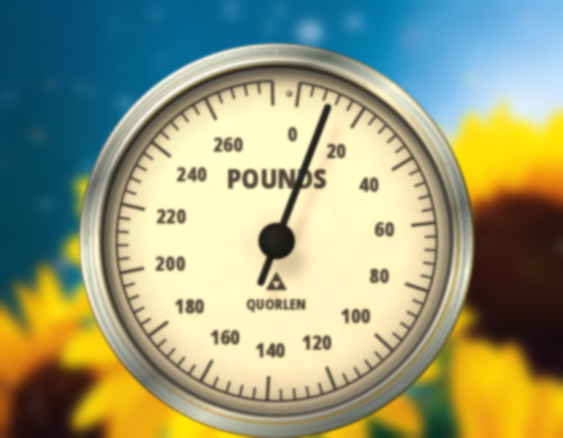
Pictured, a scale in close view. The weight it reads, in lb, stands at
10 lb
